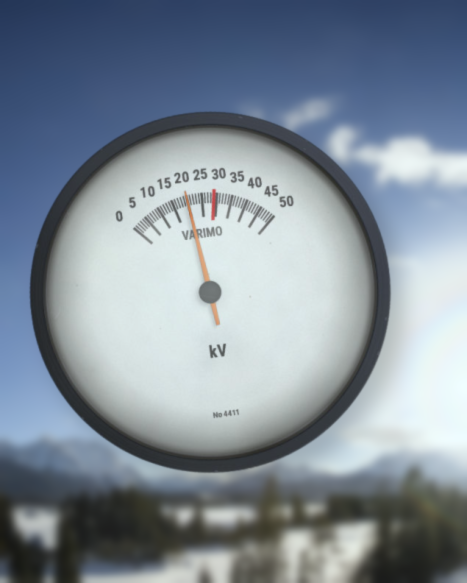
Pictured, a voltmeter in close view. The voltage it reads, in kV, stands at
20 kV
